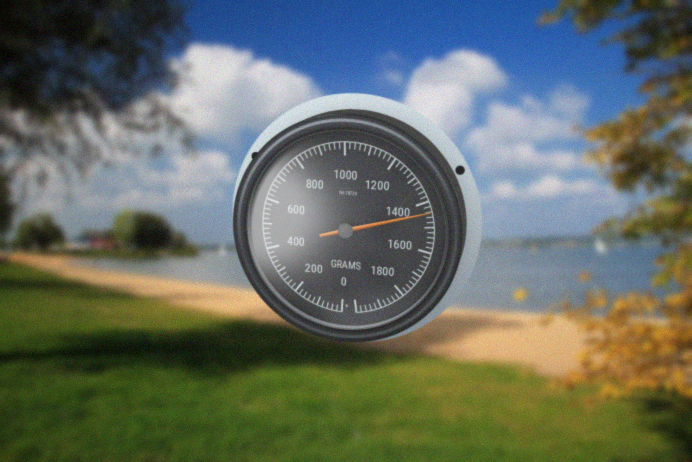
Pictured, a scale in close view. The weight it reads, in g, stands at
1440 g
